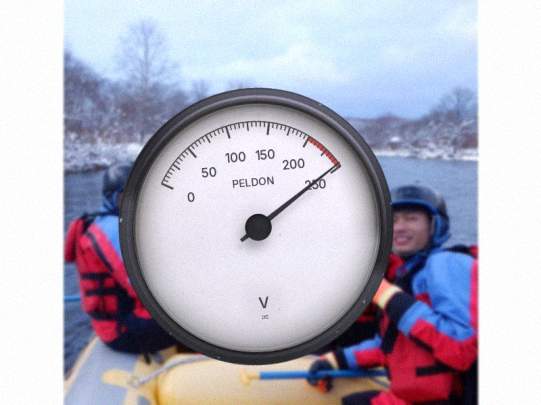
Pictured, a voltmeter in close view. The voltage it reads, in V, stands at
245 V
